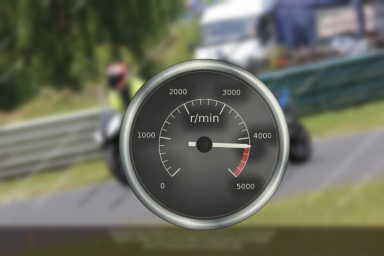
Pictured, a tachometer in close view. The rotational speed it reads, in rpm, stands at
4200 rpm
